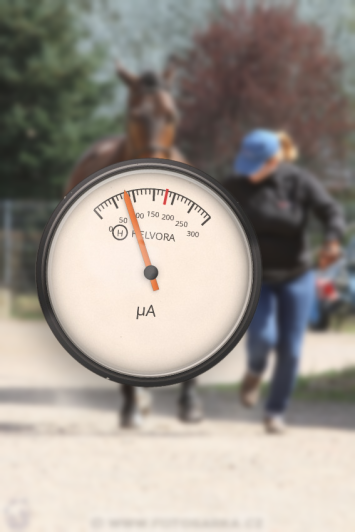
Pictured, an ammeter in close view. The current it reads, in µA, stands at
80 µA
